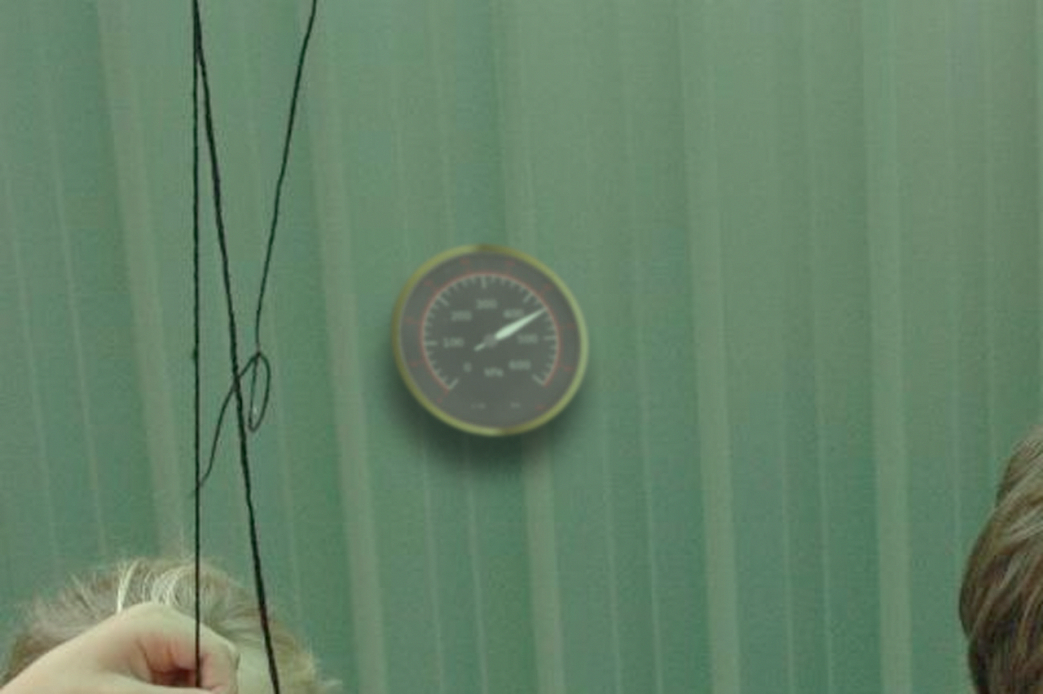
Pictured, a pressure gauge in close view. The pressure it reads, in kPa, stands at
440 kPa
